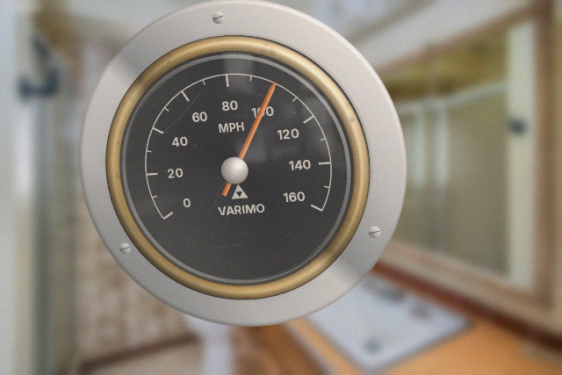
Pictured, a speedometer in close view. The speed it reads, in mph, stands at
100 mph
